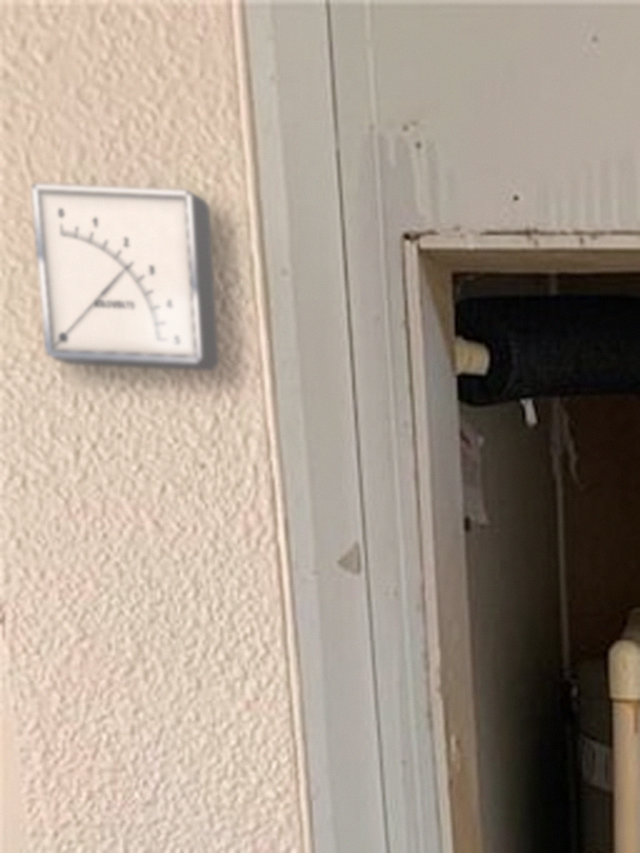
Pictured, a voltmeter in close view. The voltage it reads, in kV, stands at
2.5 kV
